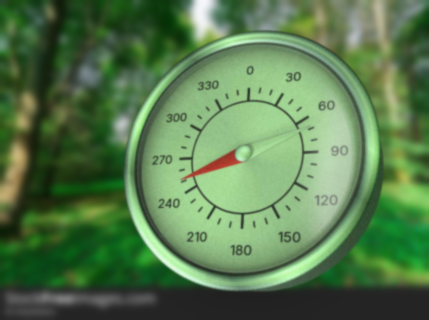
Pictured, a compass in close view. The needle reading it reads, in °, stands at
250 °
